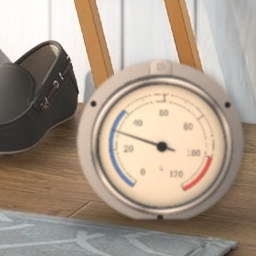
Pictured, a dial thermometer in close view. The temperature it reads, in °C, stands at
30 °C
